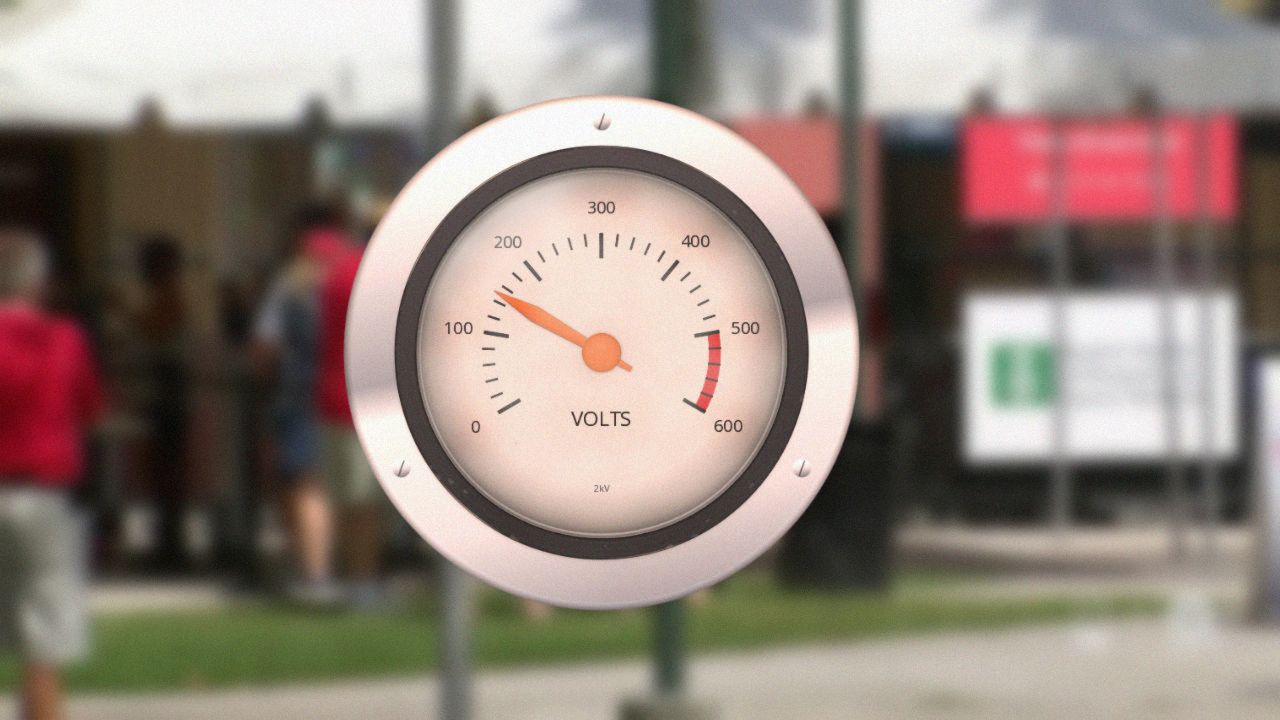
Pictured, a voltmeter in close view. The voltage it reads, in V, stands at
150 V
